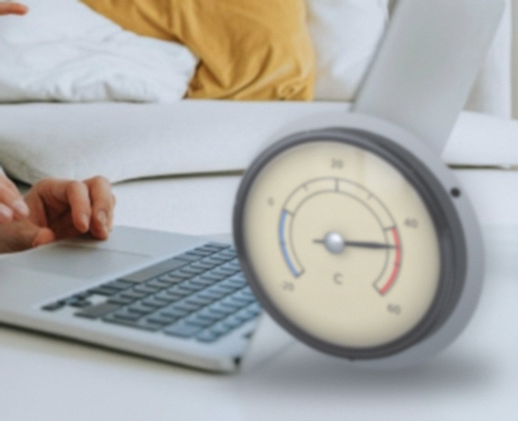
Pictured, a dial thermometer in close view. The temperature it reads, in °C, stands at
45 °C
